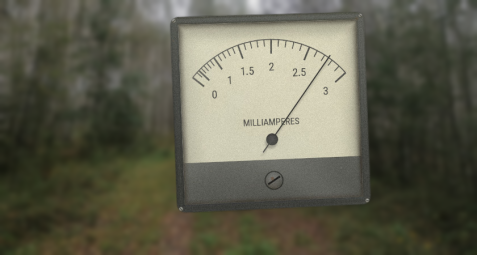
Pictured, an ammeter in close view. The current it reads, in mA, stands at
2.75 mA
